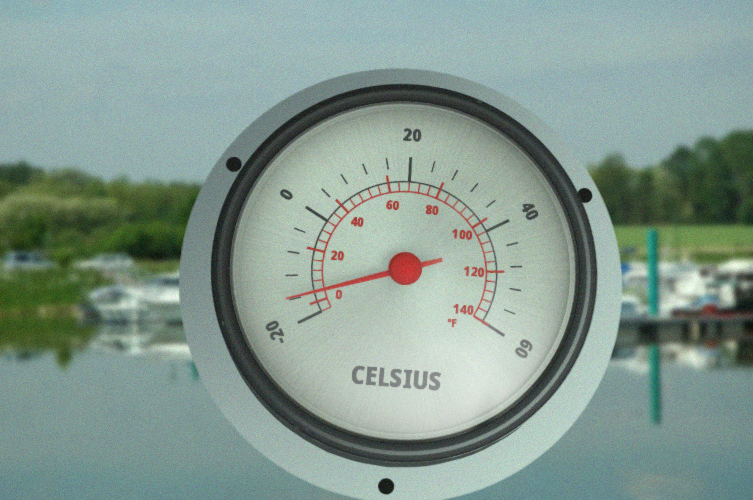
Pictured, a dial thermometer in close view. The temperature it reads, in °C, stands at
-16 °C
